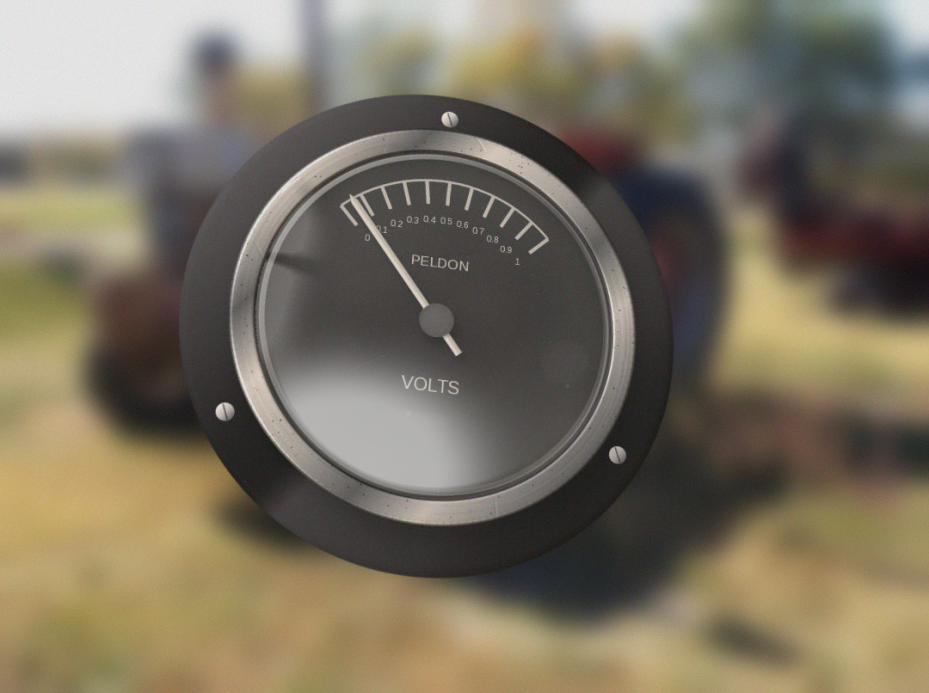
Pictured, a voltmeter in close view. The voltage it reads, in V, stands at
0.05 V
